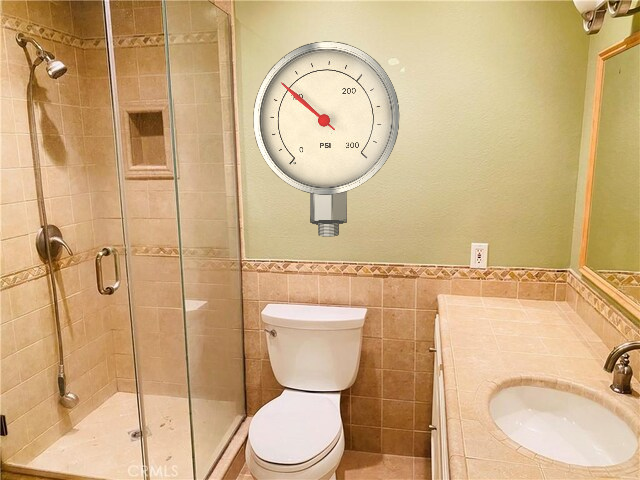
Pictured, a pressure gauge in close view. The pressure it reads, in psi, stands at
100 psi
